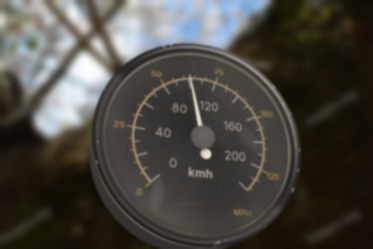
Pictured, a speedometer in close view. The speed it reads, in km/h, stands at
100 km/h
